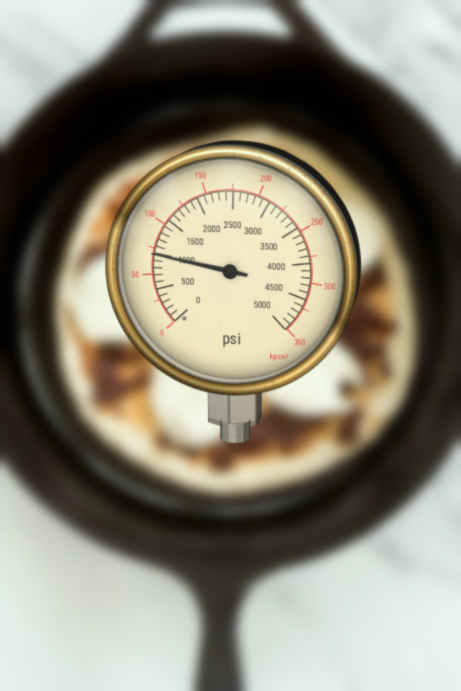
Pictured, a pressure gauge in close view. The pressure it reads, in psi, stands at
1000 psi
